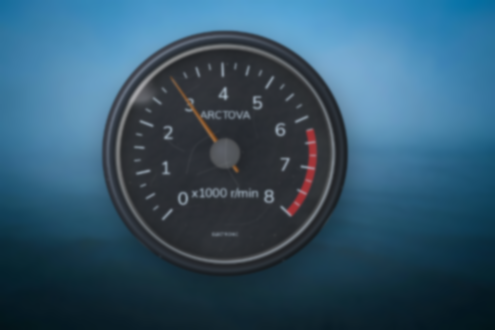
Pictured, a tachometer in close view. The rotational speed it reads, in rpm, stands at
3000 rpm
